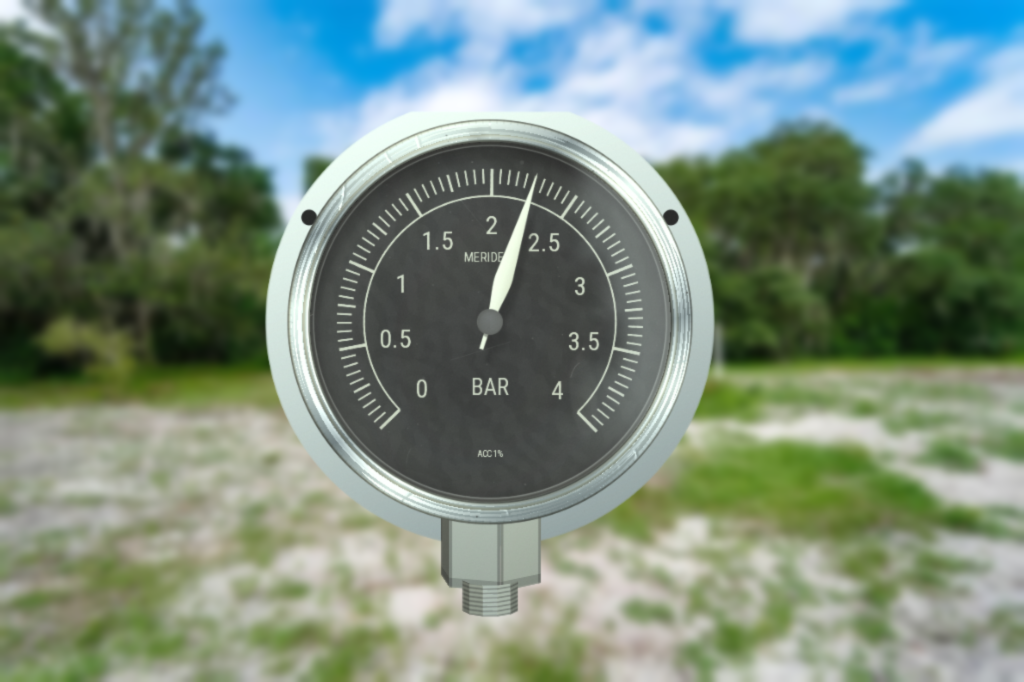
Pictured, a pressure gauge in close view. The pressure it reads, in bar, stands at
2.25 bar
